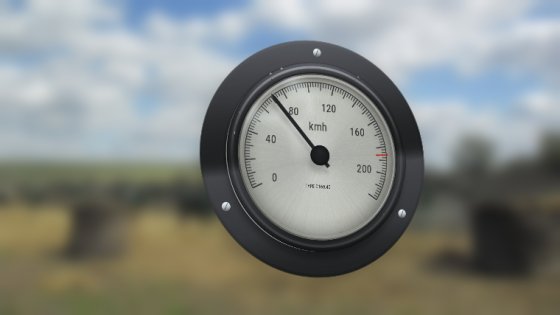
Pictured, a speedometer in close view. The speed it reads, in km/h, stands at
70 km/h
